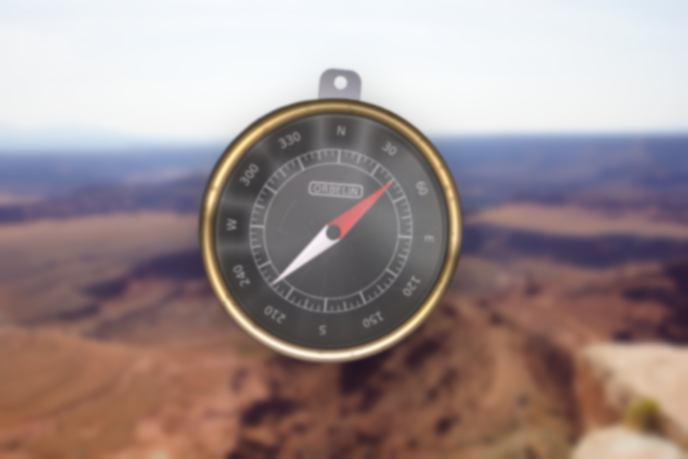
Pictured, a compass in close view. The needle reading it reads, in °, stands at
45 °
